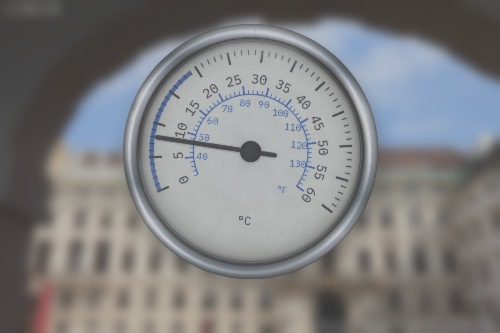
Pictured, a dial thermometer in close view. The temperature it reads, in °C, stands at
8 °C
